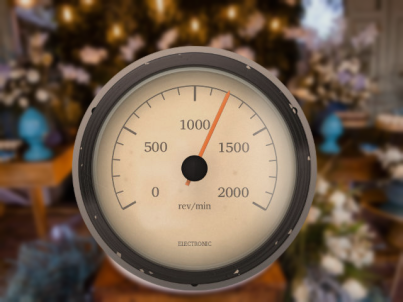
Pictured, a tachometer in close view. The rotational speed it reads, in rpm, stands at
1200 rpm
